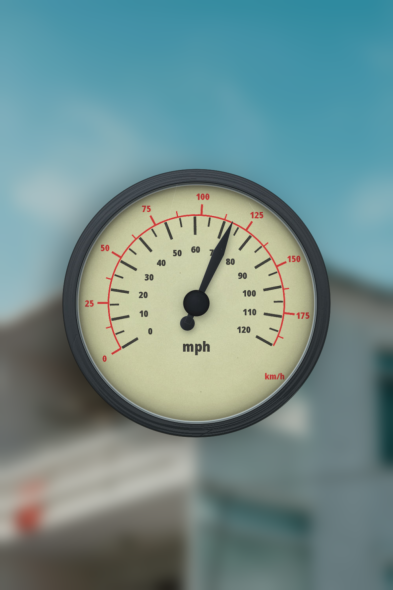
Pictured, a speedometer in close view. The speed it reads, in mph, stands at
72.5 mph
